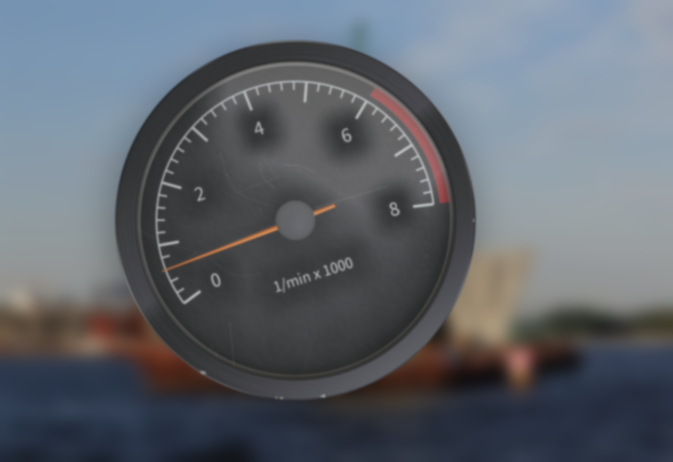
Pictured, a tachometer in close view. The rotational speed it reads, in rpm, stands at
600 rpm
